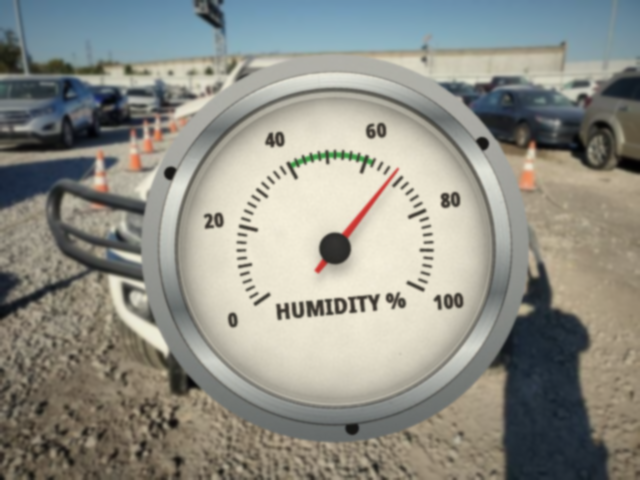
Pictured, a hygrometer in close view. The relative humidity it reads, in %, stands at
68 %
